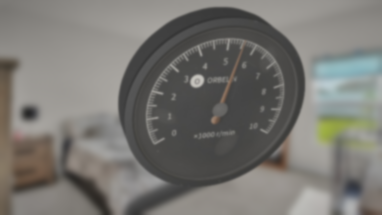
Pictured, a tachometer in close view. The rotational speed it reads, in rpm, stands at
5500 rpm
